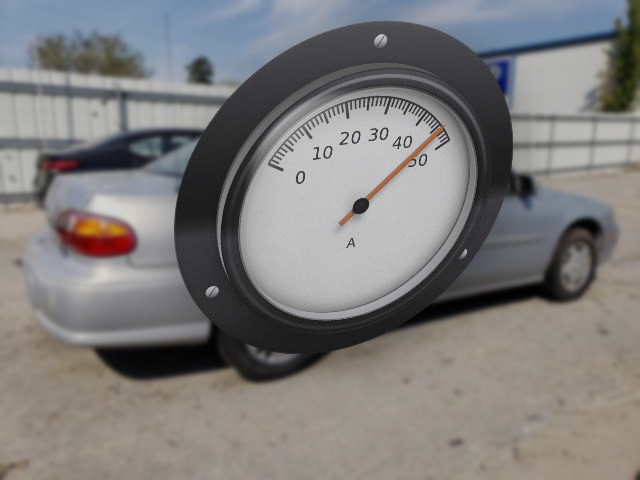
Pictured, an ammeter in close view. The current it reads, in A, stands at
45 A
